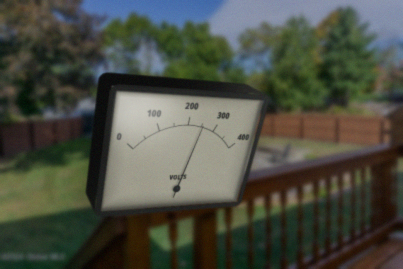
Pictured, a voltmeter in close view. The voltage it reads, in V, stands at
250 V
